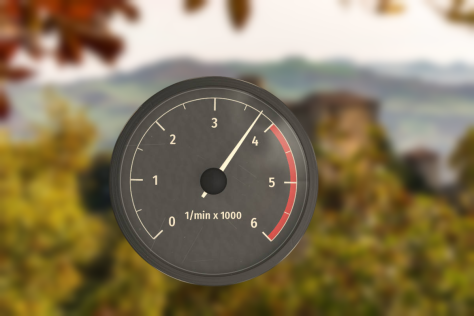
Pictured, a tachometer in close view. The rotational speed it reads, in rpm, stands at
3750 rpm
